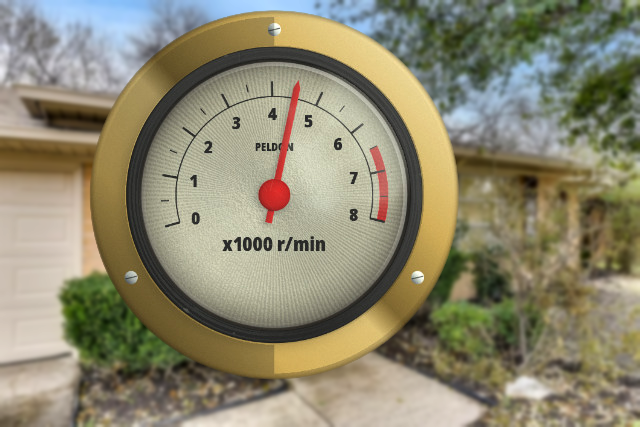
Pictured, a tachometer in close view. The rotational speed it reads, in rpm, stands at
4500 rpm
